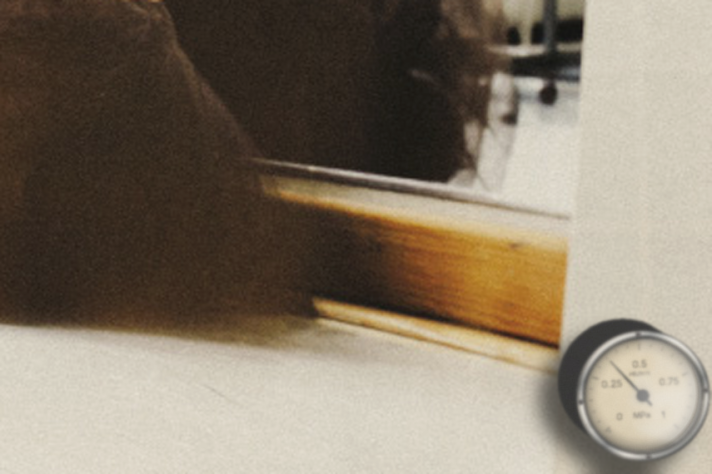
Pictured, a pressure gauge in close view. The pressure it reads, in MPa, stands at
0.35 MPa
